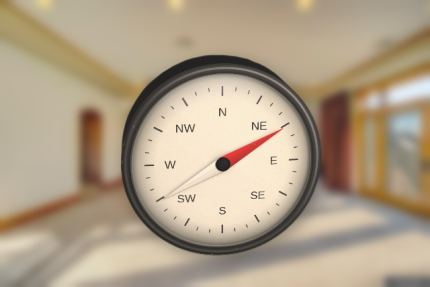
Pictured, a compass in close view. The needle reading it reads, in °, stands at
60 °
